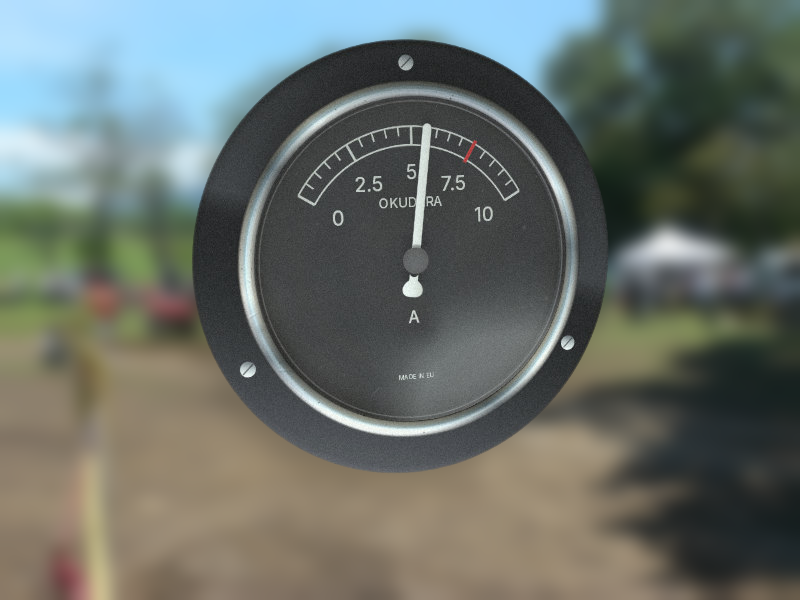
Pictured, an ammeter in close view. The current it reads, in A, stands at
5.5 A
